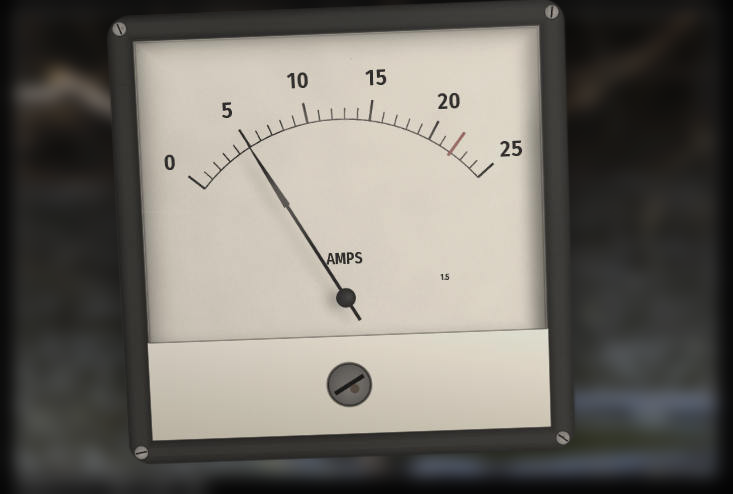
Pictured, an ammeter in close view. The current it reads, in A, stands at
5 A
